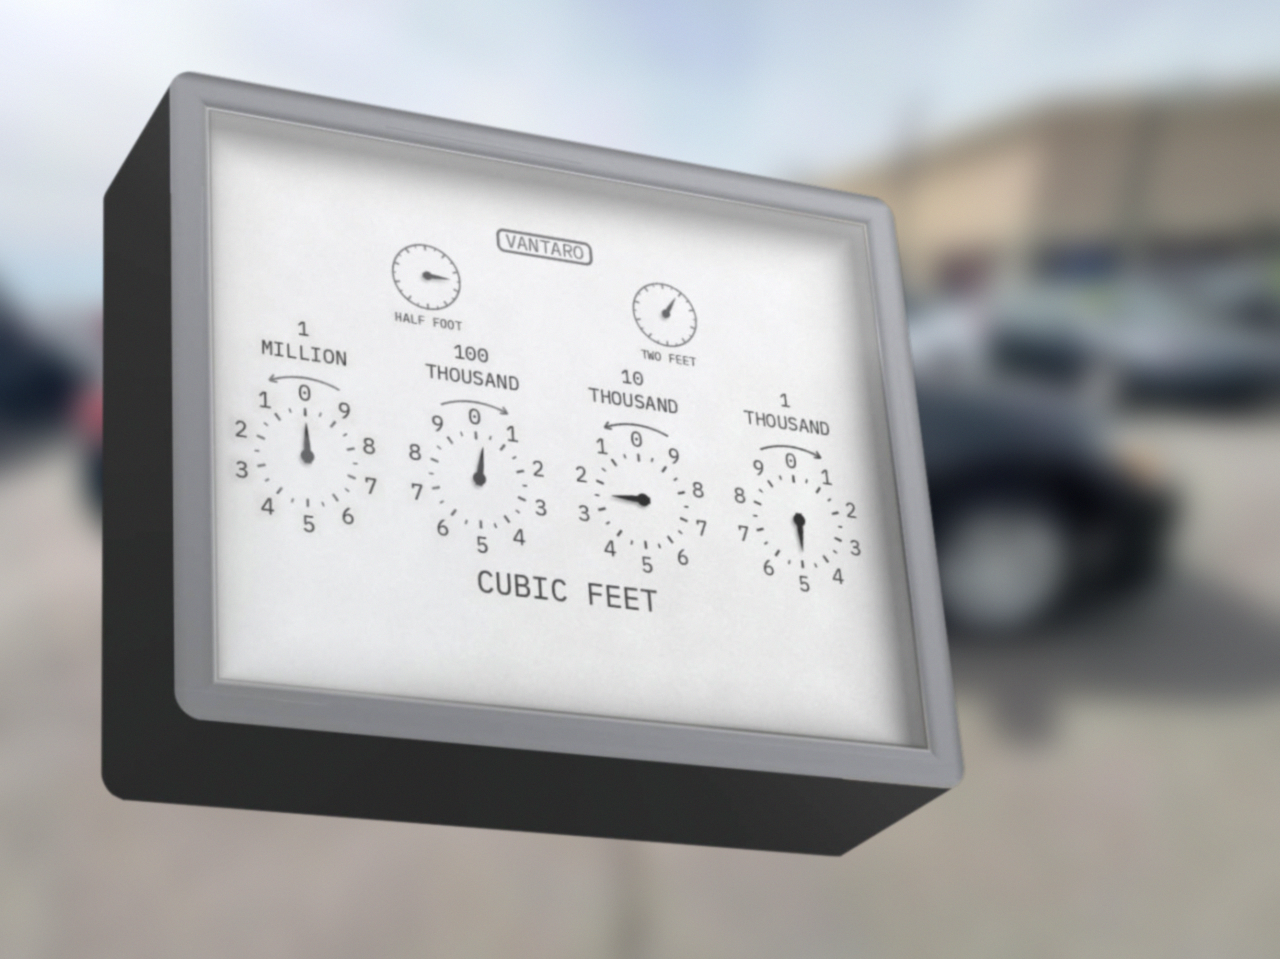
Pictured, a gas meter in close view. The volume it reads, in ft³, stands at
2500 ft³
